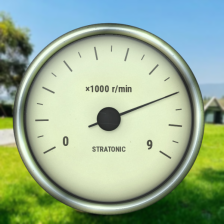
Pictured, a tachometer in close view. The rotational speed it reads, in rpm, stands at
7000 rpm
